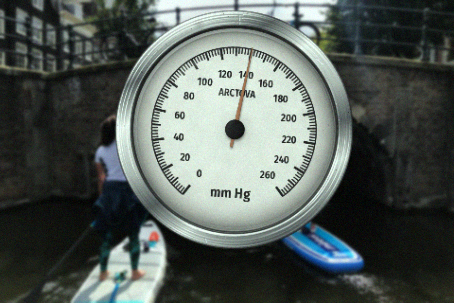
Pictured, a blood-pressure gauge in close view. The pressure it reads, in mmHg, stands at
140 mmHg
